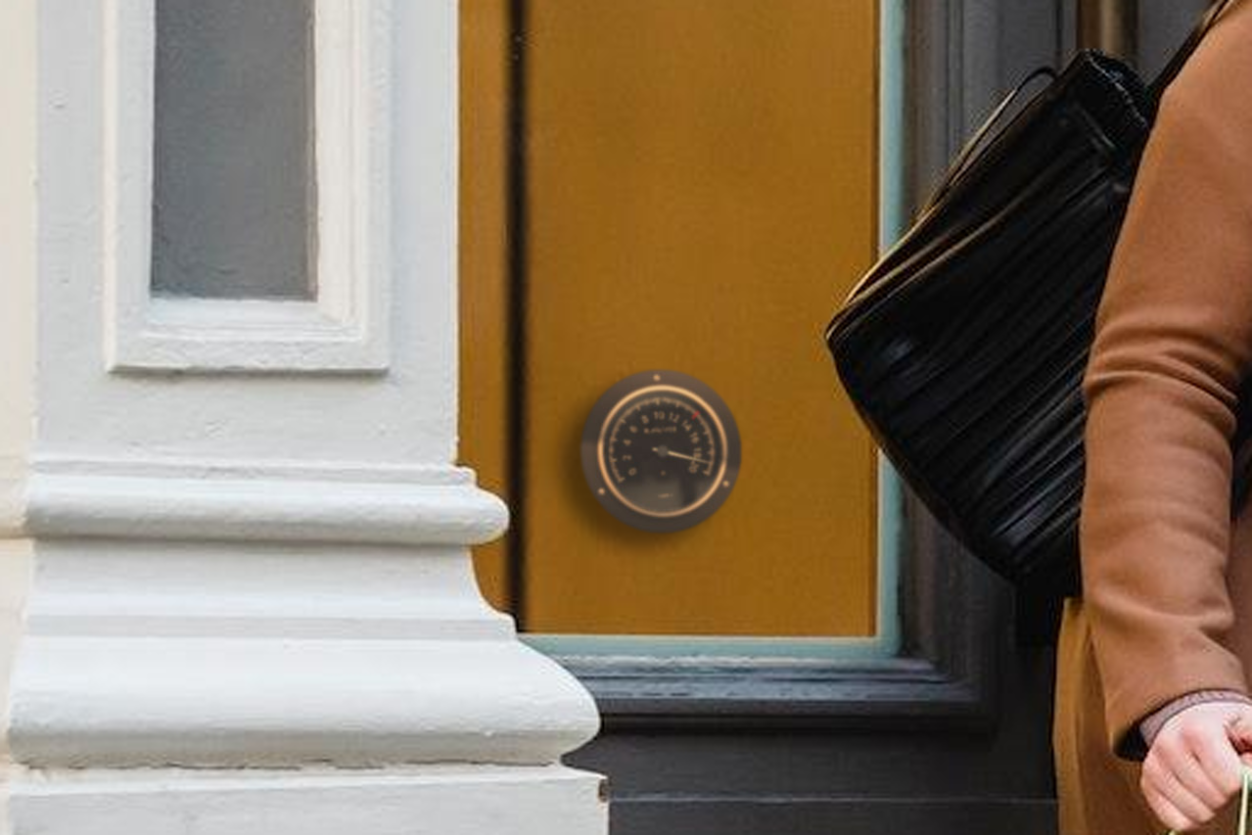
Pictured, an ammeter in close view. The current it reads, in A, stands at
19 A
